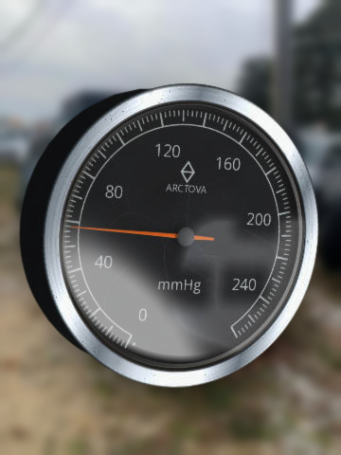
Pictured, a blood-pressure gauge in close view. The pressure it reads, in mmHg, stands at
58 mmHg
